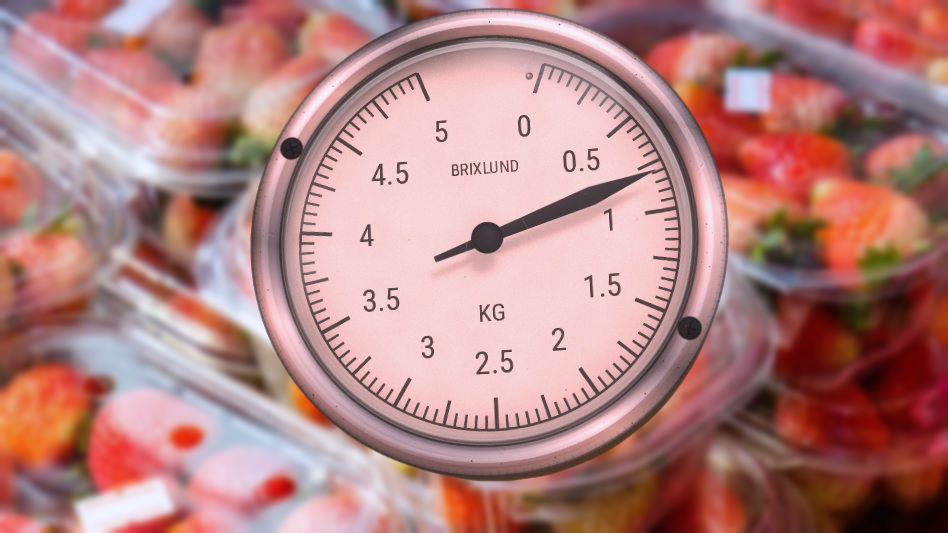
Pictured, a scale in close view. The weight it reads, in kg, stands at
0.8 kg
